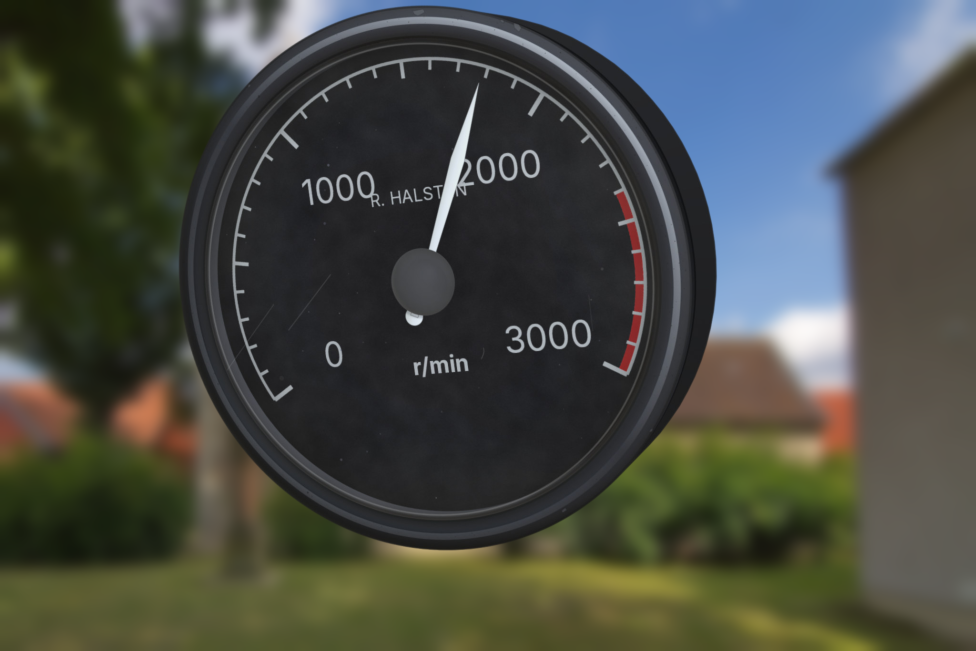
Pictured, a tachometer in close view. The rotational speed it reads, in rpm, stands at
1800 rpm
